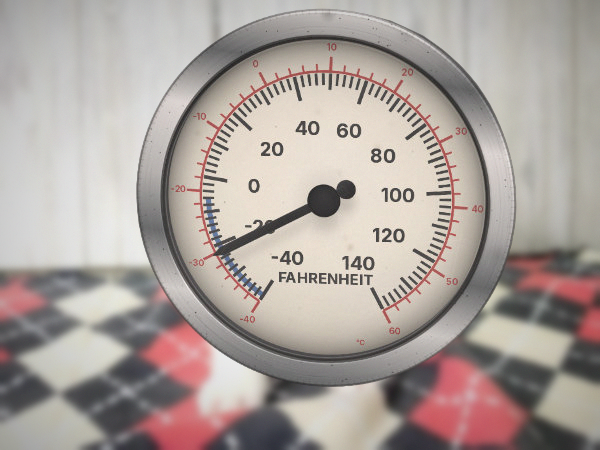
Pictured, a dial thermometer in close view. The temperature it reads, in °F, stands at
-22 °F
